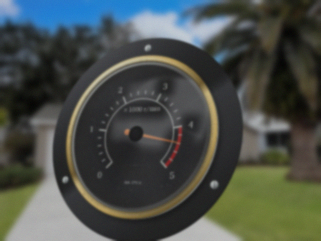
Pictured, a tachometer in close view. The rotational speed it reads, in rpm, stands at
4400 rpm
